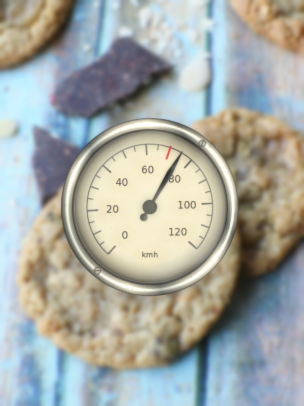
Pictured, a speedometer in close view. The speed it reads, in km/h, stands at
75 km/h
